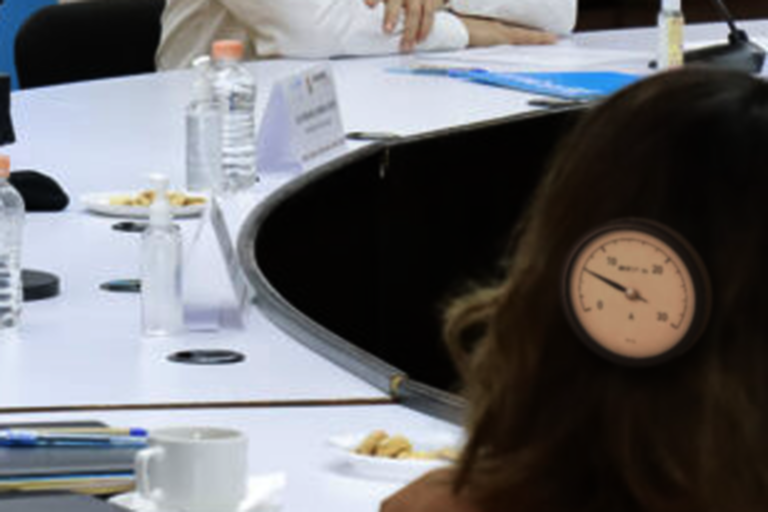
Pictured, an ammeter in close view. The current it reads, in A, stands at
6 A
